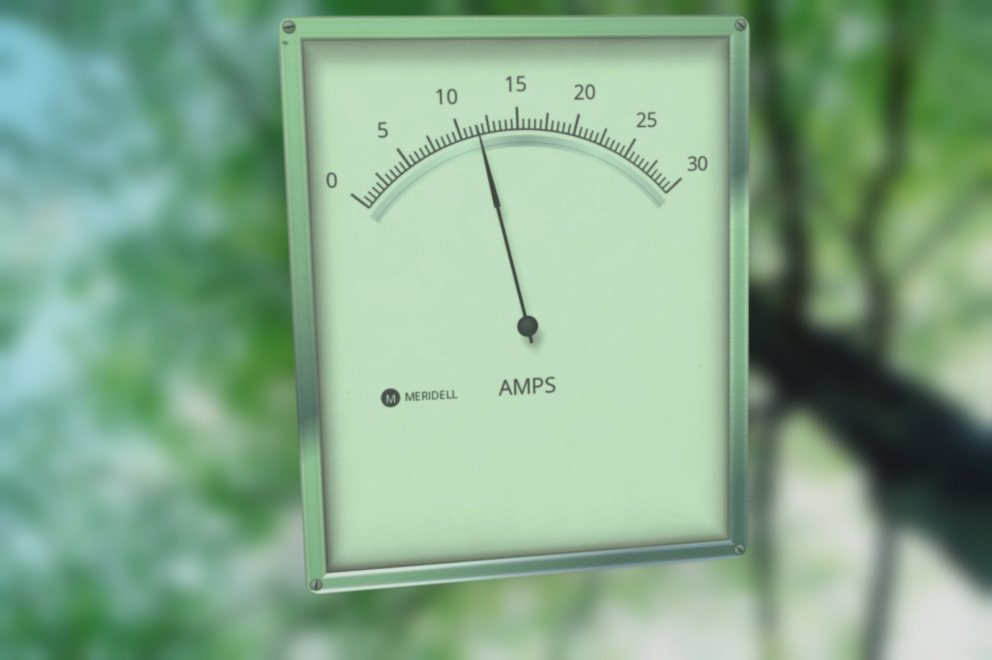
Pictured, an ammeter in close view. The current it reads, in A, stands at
11.5 A
